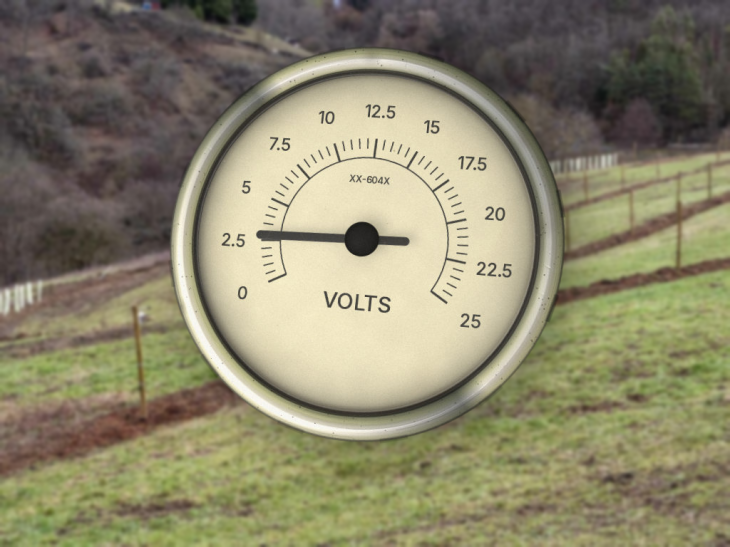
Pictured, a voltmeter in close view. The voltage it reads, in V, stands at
2.75 V
